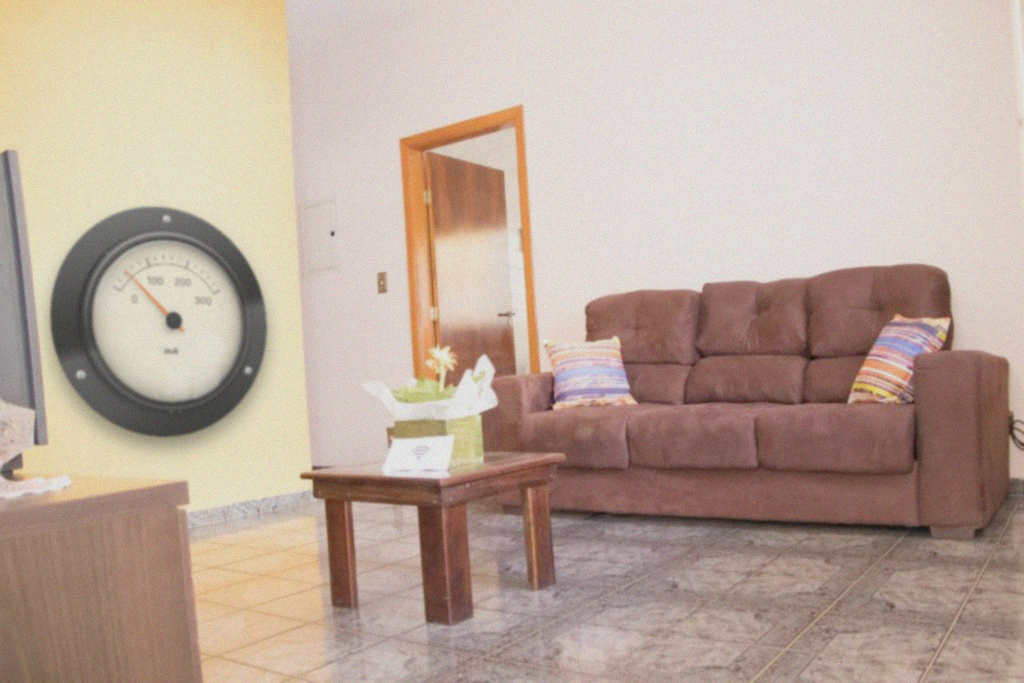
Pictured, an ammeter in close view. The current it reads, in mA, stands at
40 mA
